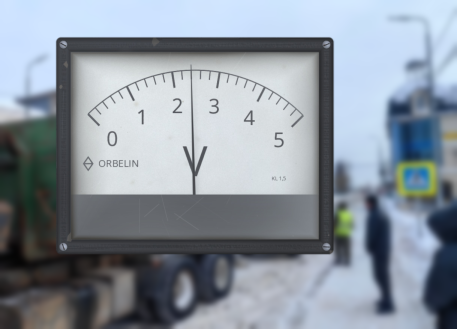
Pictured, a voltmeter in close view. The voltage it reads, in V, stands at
2.4 V
